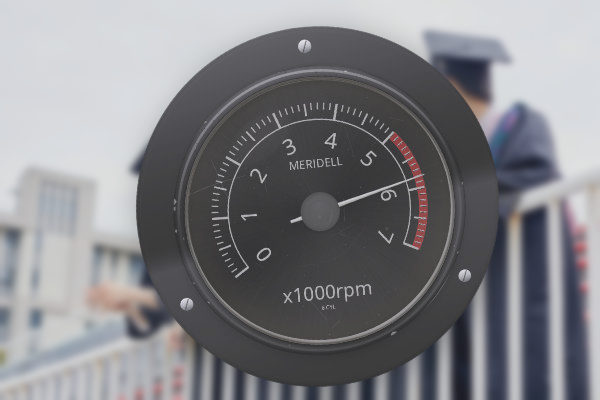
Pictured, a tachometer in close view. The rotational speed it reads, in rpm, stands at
5800 rpm
